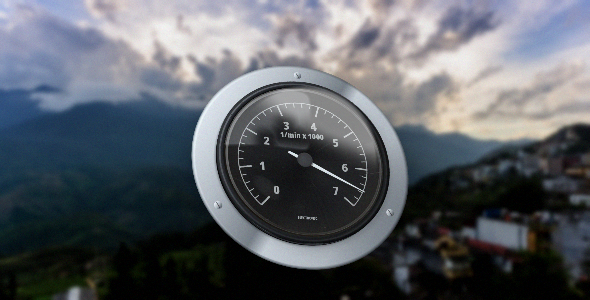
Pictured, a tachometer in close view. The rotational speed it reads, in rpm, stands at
6600 rpm
